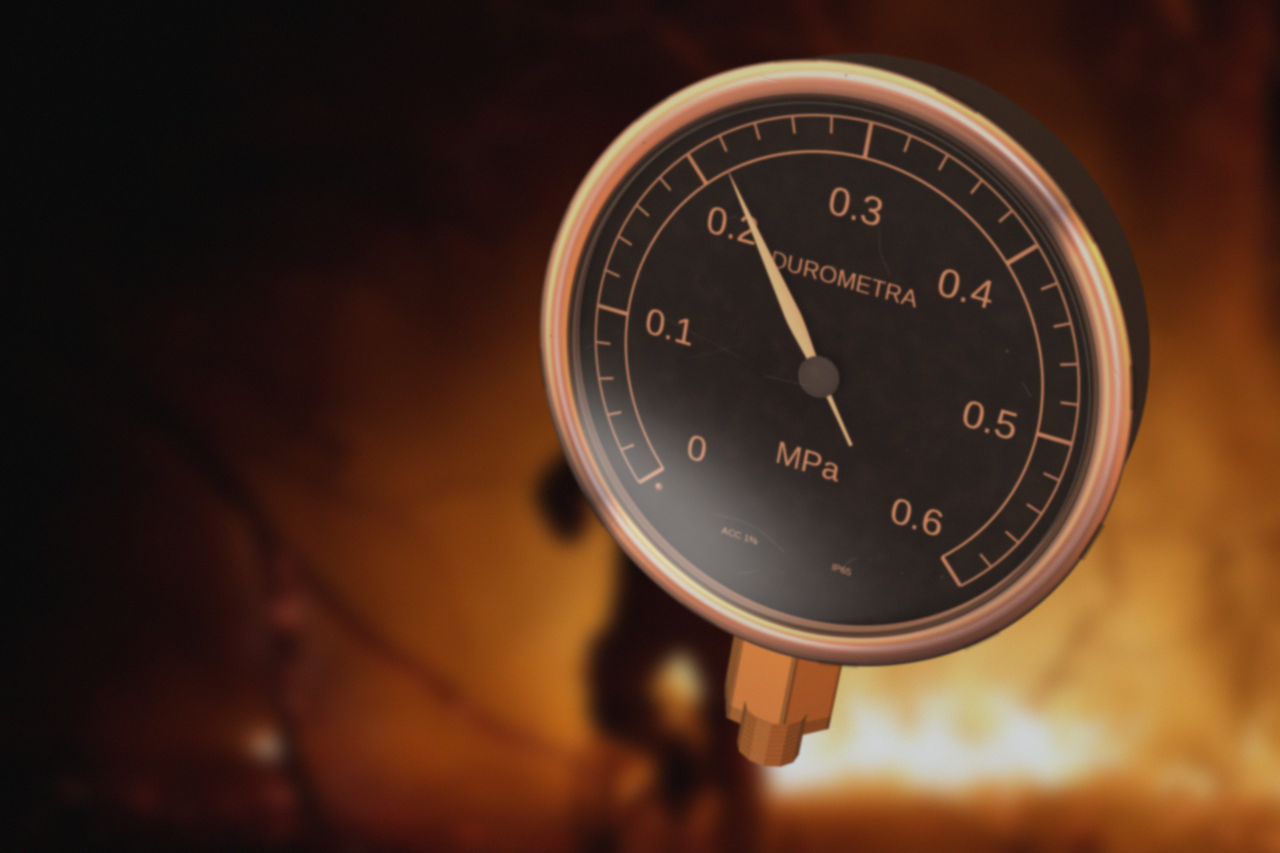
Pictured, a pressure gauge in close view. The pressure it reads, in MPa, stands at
0.22 MPa
